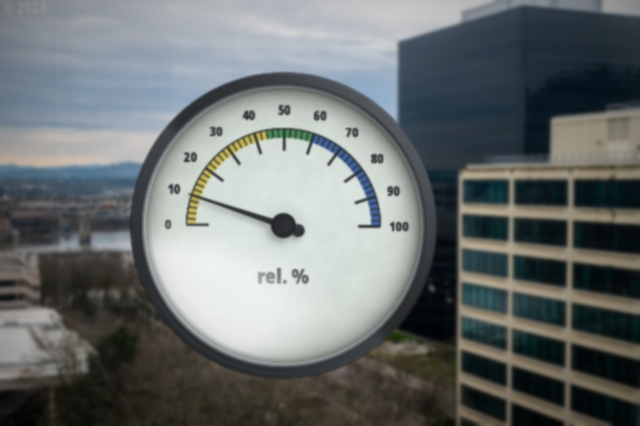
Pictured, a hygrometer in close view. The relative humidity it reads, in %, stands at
10 %
